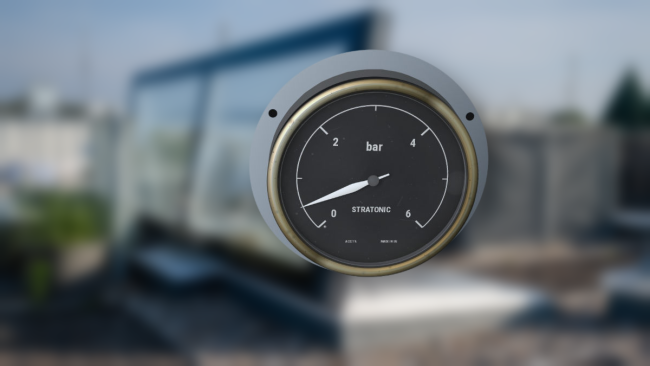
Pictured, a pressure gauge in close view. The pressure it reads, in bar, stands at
0.5 bar
